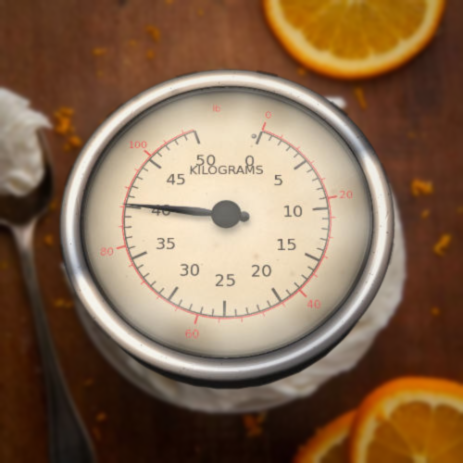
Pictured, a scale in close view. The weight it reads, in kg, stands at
40 kg
